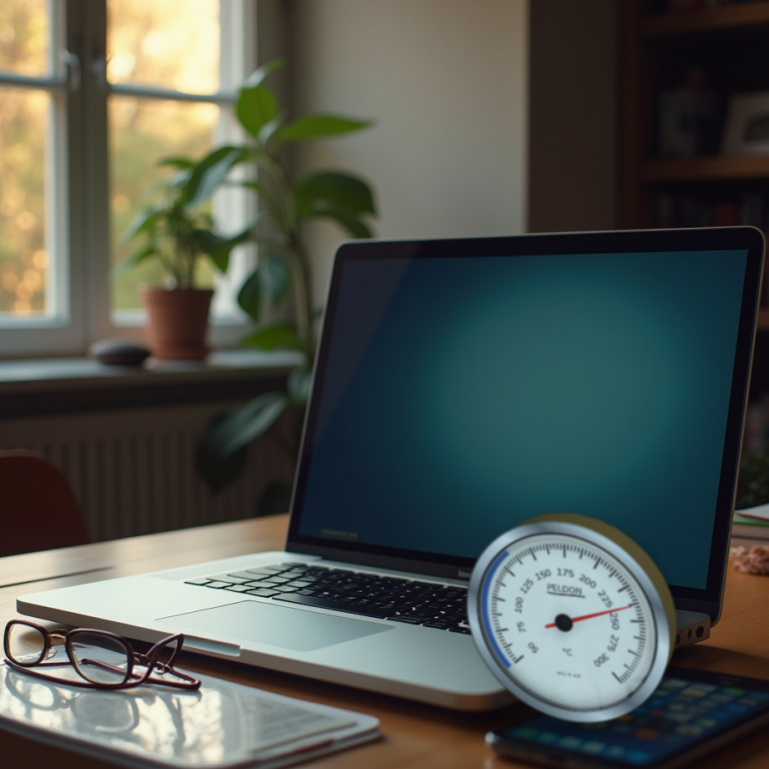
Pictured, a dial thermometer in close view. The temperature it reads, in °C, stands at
237.5 °C
